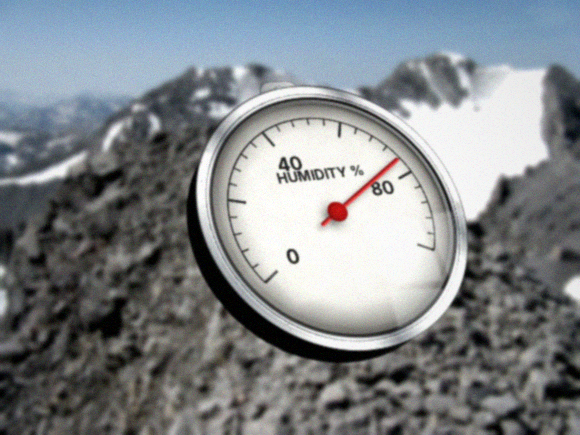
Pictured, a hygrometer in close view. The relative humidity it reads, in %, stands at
76 %
